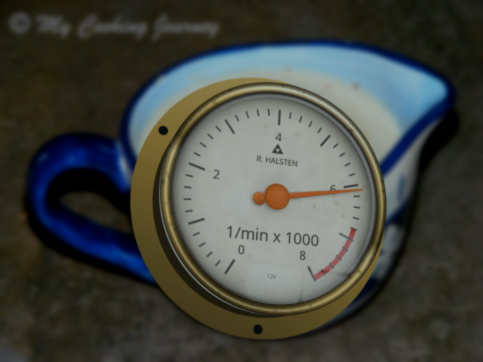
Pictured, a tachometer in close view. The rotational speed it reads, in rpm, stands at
6100 rpm
